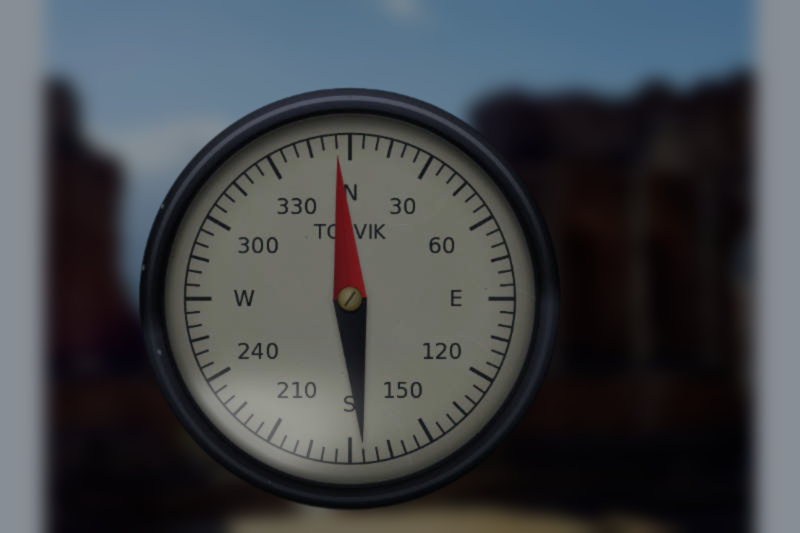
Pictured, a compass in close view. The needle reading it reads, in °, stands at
355 °
